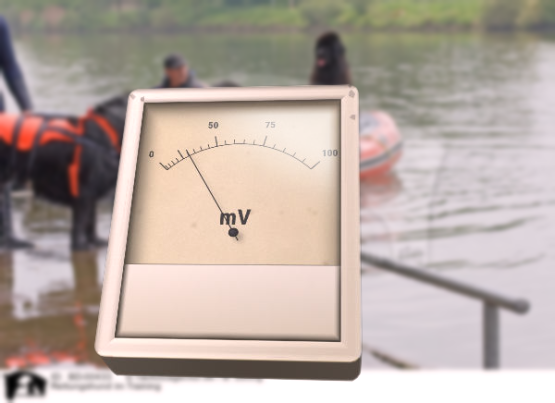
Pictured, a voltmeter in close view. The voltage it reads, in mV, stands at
30 mV
